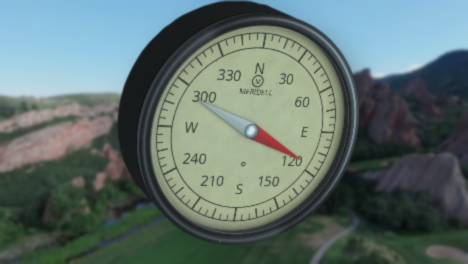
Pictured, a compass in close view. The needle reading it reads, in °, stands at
115 °
